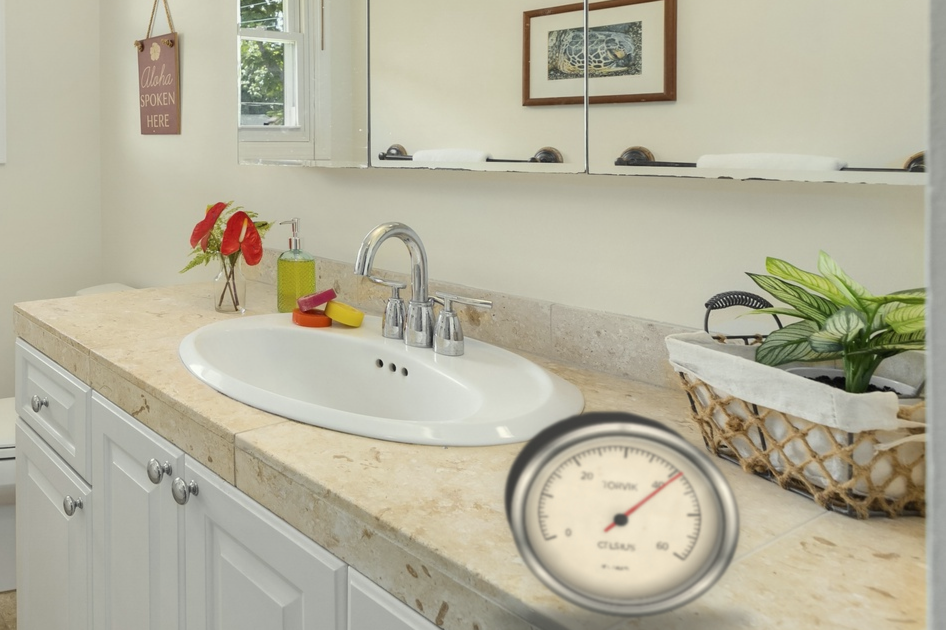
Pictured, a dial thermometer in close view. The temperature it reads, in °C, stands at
40 °C
